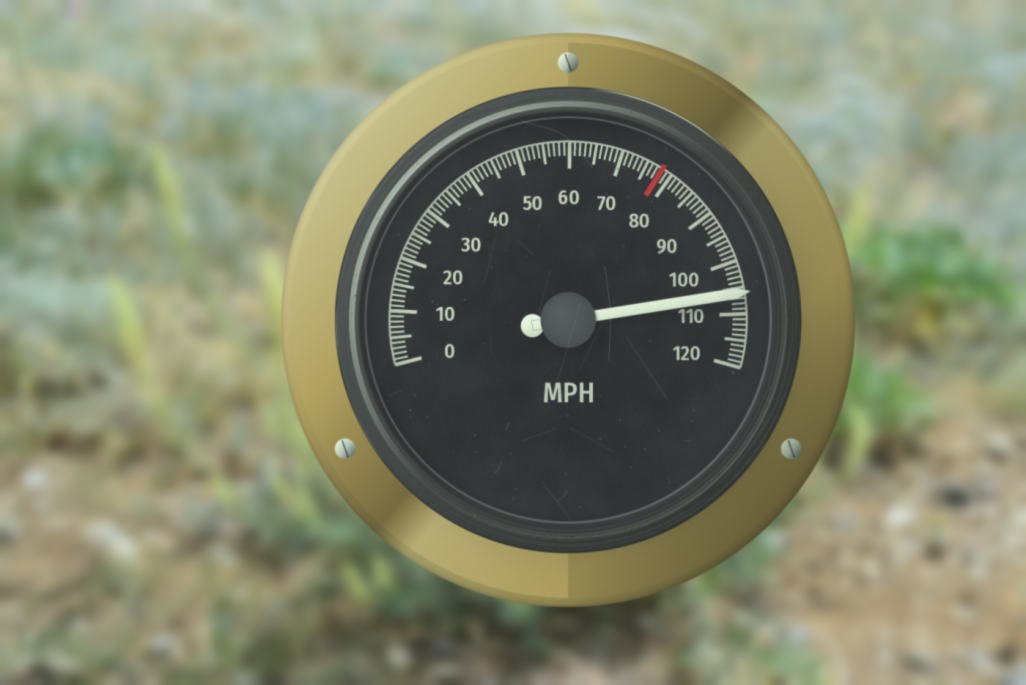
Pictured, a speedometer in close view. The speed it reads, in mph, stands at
106 mph
